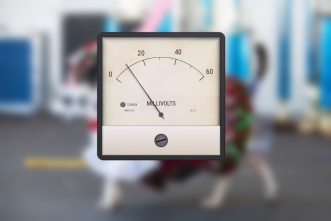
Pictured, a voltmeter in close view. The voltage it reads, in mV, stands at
10 mV
